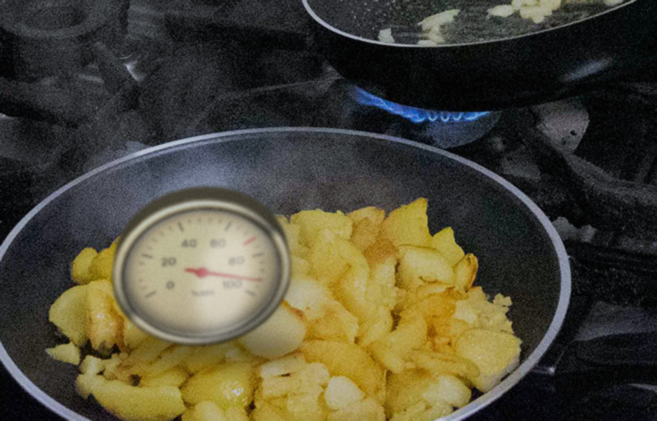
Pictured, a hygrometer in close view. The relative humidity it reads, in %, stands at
92 %
